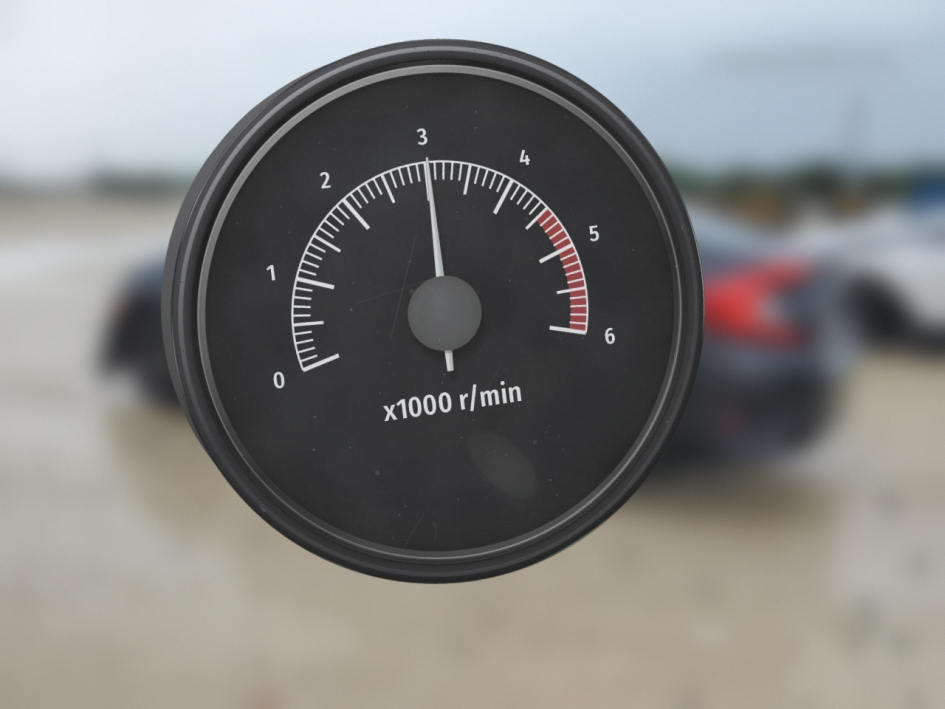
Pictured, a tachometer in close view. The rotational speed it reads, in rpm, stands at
3000 rpm
